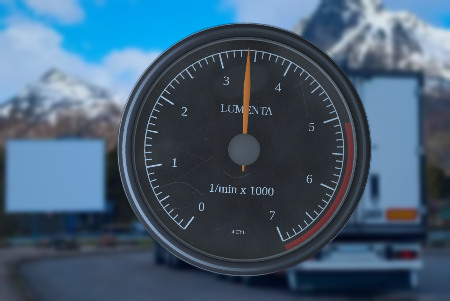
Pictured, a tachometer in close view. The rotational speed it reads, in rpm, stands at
3400 rpm
